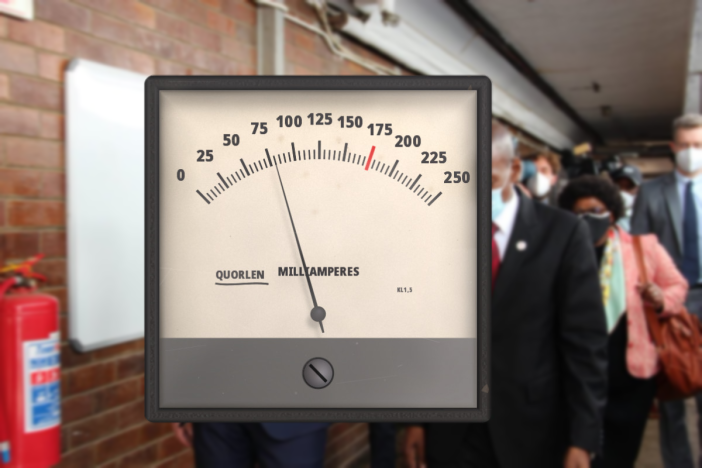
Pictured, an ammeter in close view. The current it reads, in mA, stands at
80 mA
